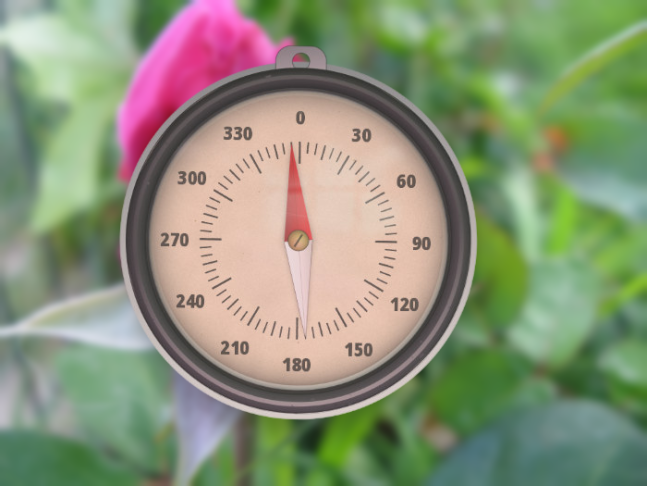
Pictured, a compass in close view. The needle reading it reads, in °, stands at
355 °
